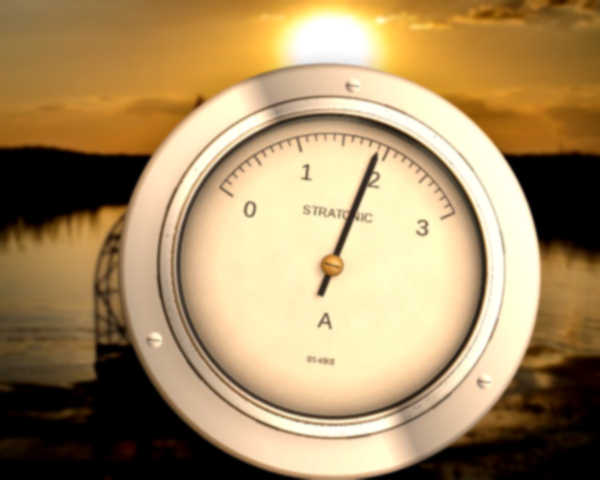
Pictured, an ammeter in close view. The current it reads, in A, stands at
1.9 A
